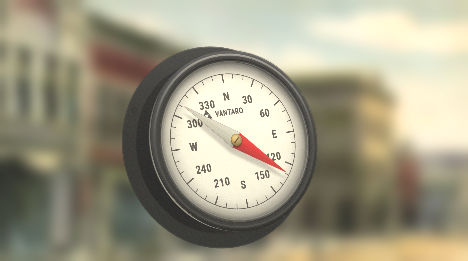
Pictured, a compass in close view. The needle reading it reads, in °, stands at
130 °
